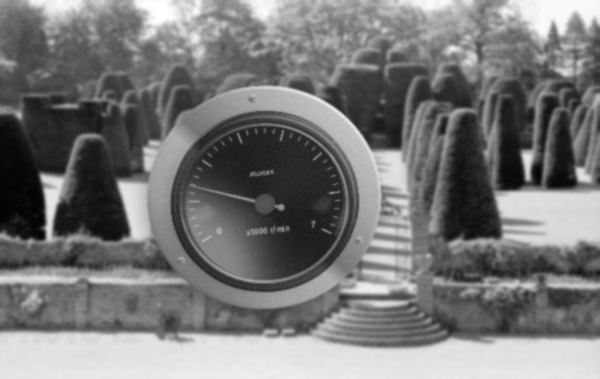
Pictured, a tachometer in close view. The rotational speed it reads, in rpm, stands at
1400 rpm
